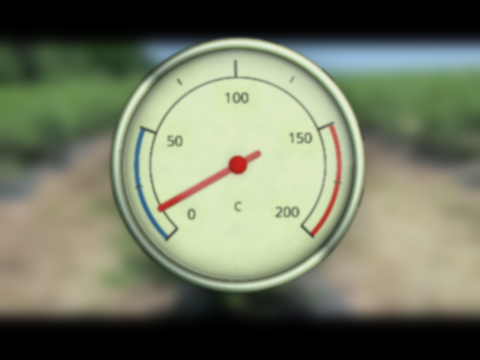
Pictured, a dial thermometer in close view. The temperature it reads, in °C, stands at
12.5 °C
